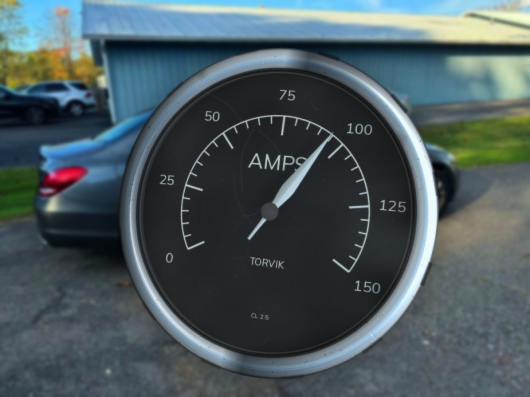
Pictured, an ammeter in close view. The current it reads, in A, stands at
95 A
